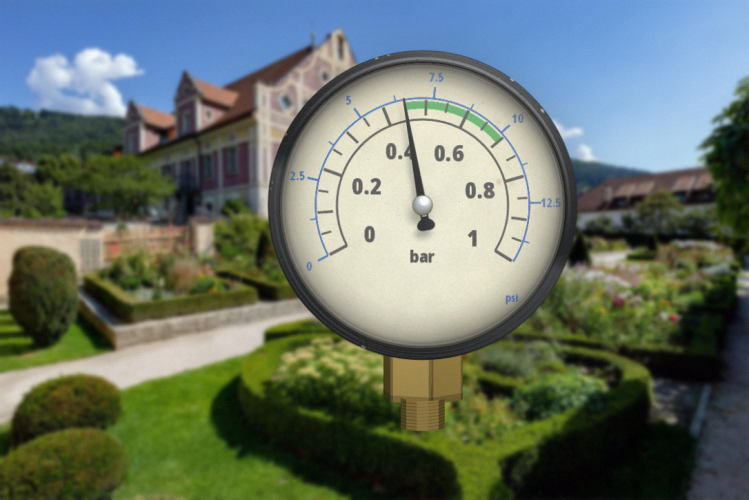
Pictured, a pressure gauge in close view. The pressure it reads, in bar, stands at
0.45 bar
